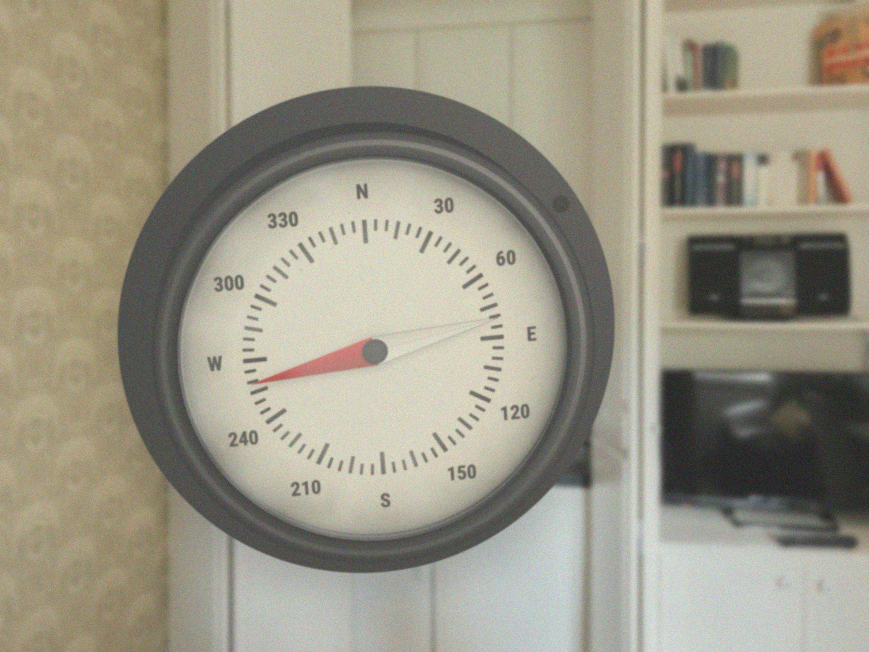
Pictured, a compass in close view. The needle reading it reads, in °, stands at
260 °
